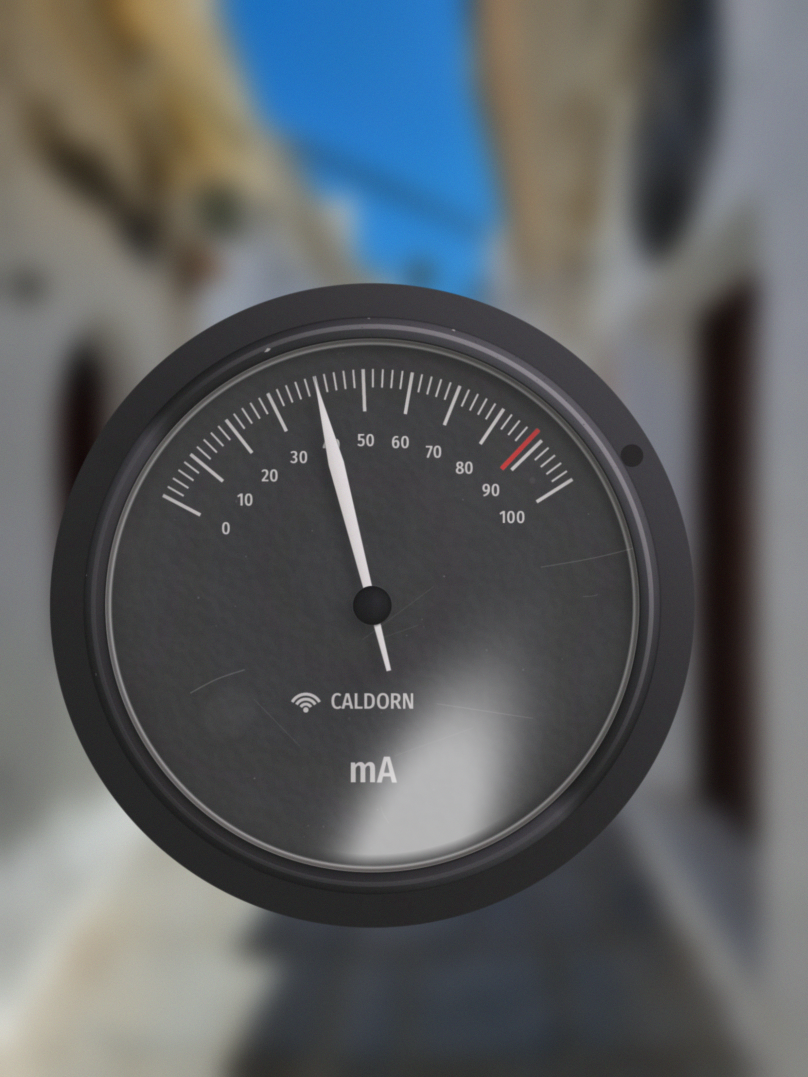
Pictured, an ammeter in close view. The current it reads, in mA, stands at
40 mA
